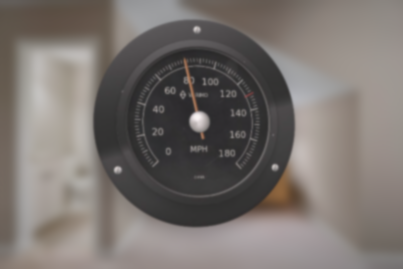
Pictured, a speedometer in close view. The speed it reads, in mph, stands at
80 mph
